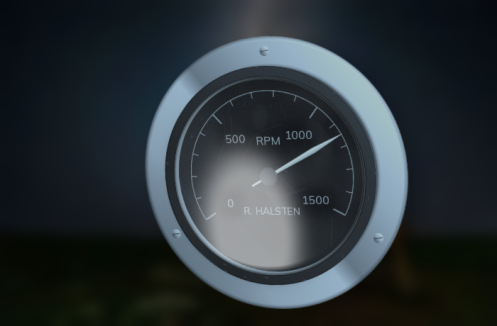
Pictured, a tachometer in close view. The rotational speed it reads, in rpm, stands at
1150 rpm
